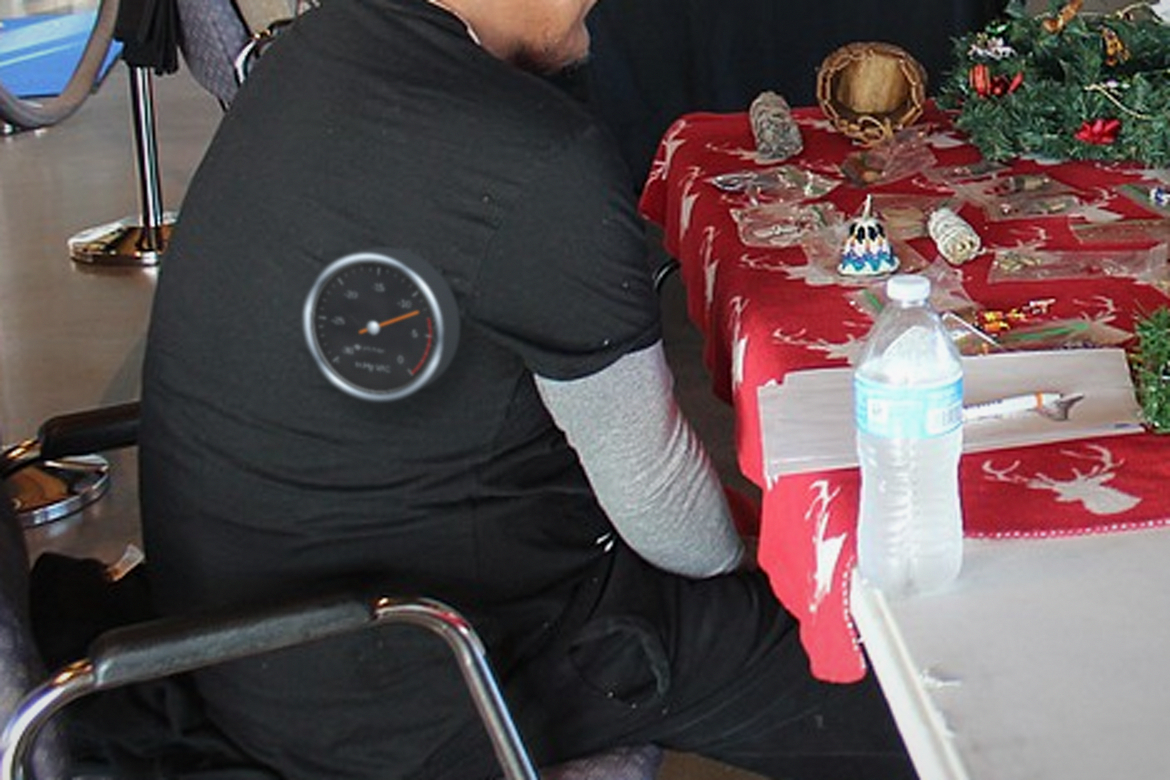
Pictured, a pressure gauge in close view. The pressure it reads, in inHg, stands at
-8 inHg
